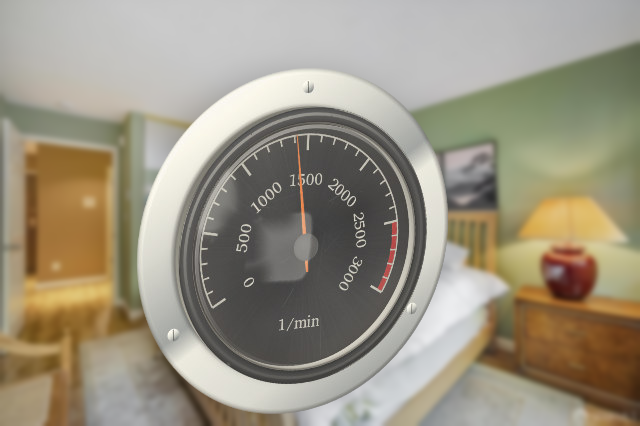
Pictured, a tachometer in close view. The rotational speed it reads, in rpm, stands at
1400 rpm
